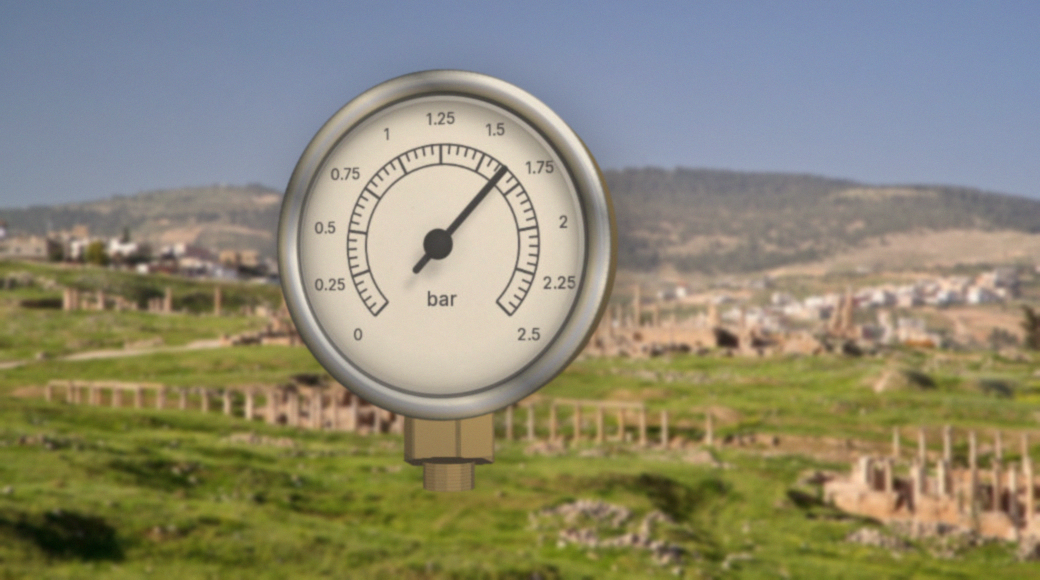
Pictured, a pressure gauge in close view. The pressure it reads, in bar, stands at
1.65 bar
